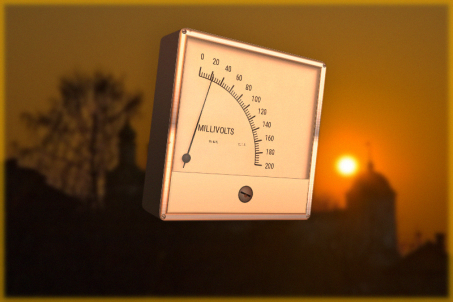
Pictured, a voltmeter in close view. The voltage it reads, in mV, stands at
20 mV
